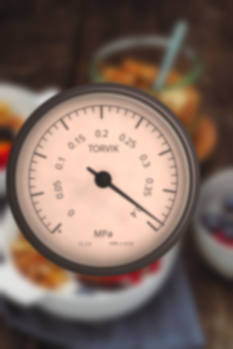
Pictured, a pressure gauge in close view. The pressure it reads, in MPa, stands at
0.39 MPa
